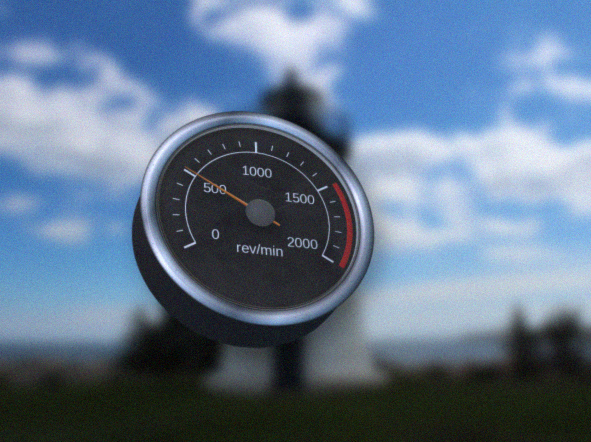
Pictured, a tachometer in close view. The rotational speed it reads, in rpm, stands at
500 rpm
